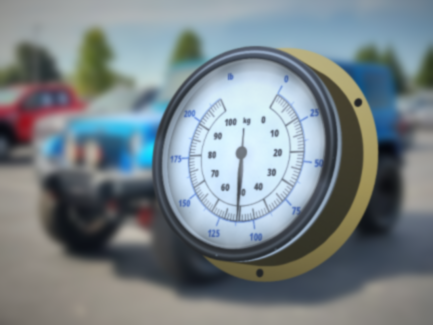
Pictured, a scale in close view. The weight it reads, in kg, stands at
50 kg
